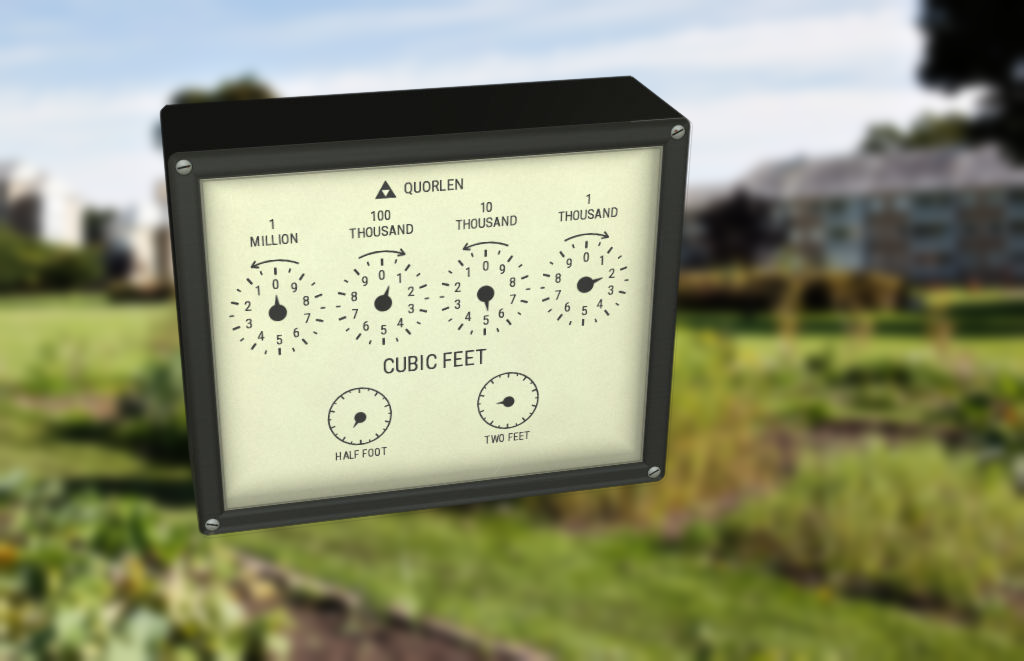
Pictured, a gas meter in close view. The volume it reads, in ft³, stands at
5200 ft³
